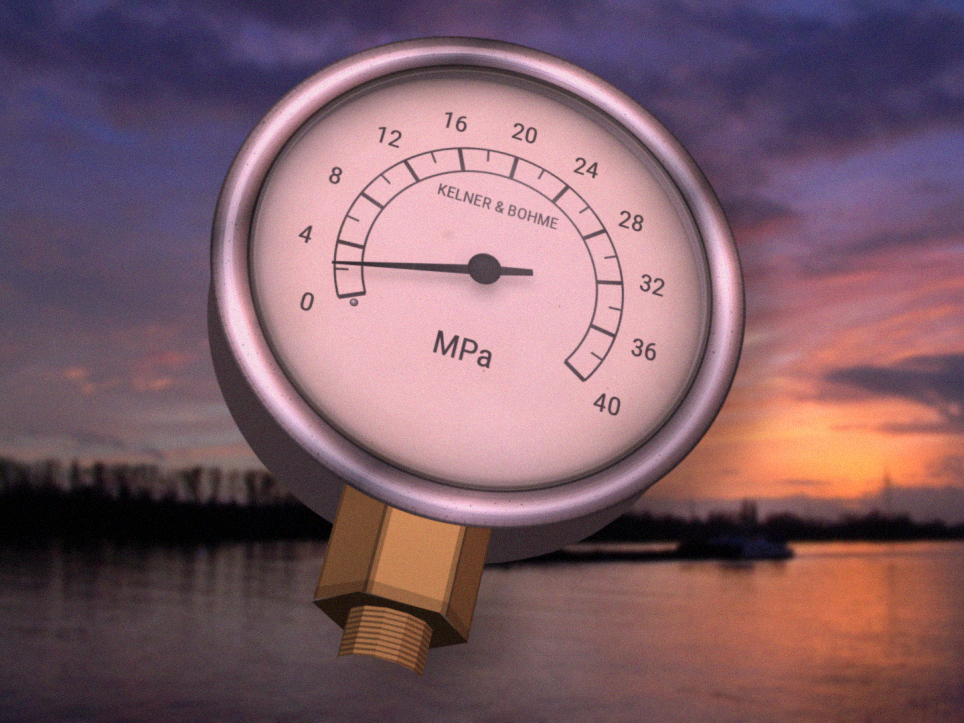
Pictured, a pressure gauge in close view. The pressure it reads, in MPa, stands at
2 MPa
